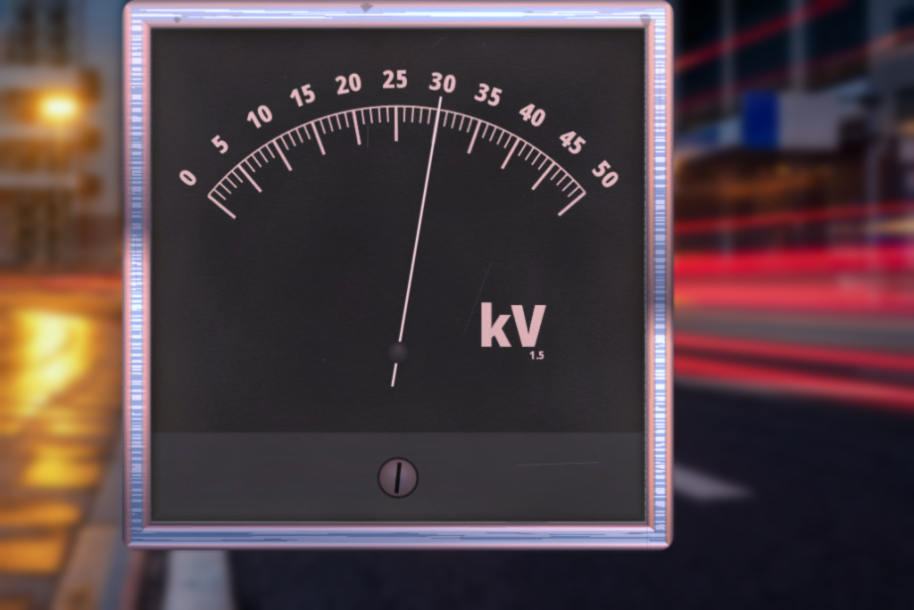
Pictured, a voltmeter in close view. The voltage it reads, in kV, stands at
30 kV
